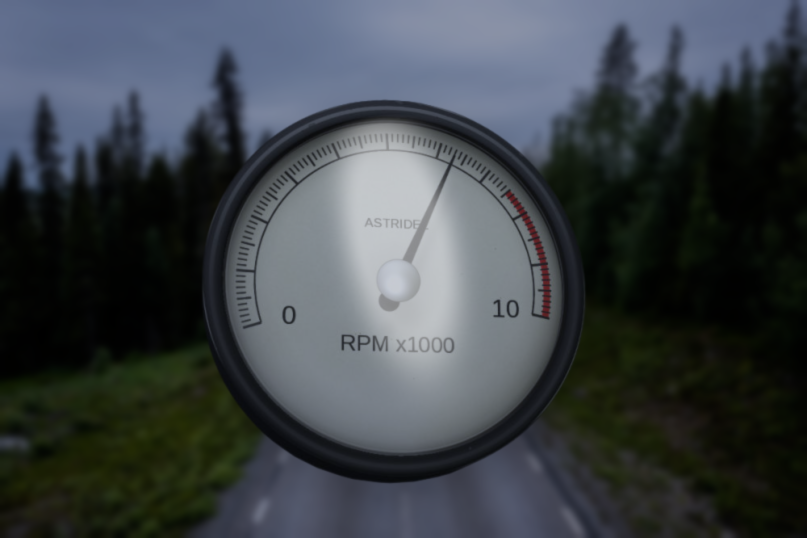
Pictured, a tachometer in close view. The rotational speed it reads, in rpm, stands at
6300 rpm
